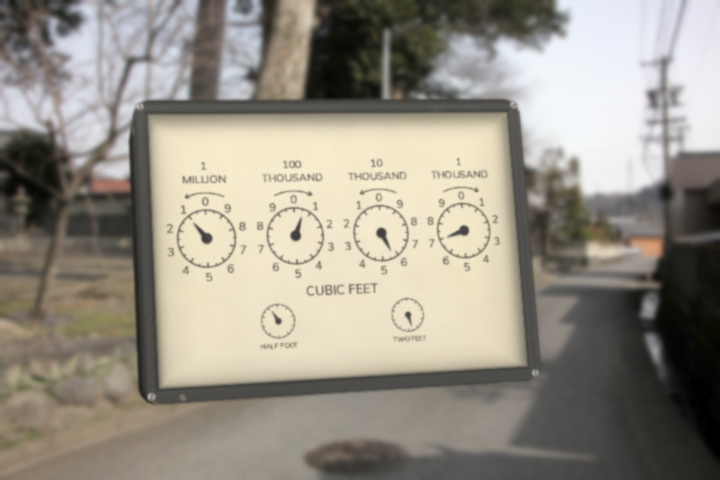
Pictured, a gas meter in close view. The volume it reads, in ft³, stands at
105700 ft³
